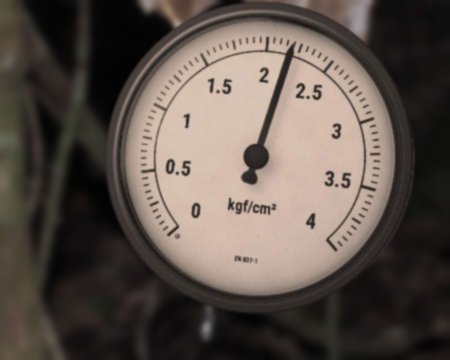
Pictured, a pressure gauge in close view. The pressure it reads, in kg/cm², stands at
2.2 kg/cm²
